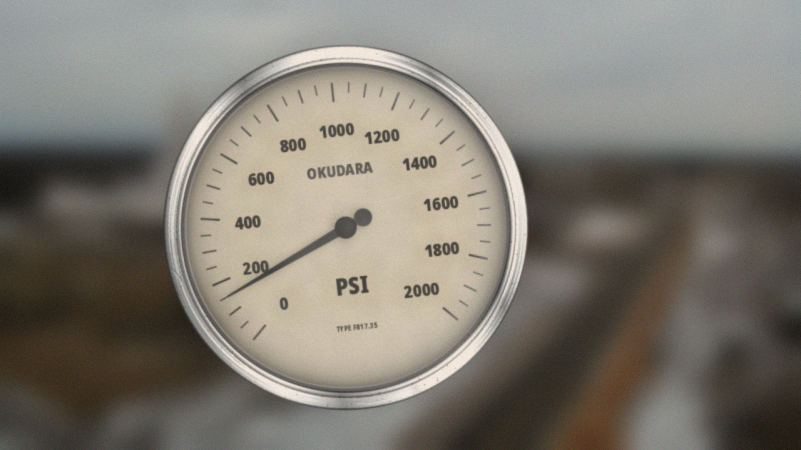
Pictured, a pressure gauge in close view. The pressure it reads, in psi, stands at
150 psi
